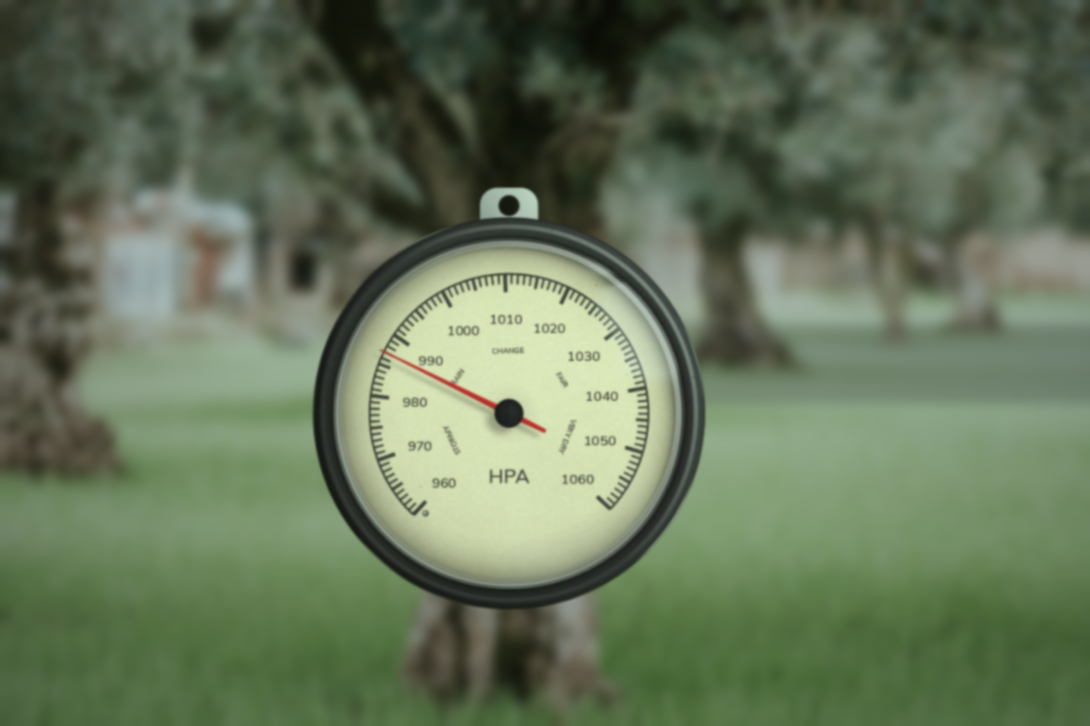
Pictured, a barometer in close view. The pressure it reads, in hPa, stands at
987 hPa
